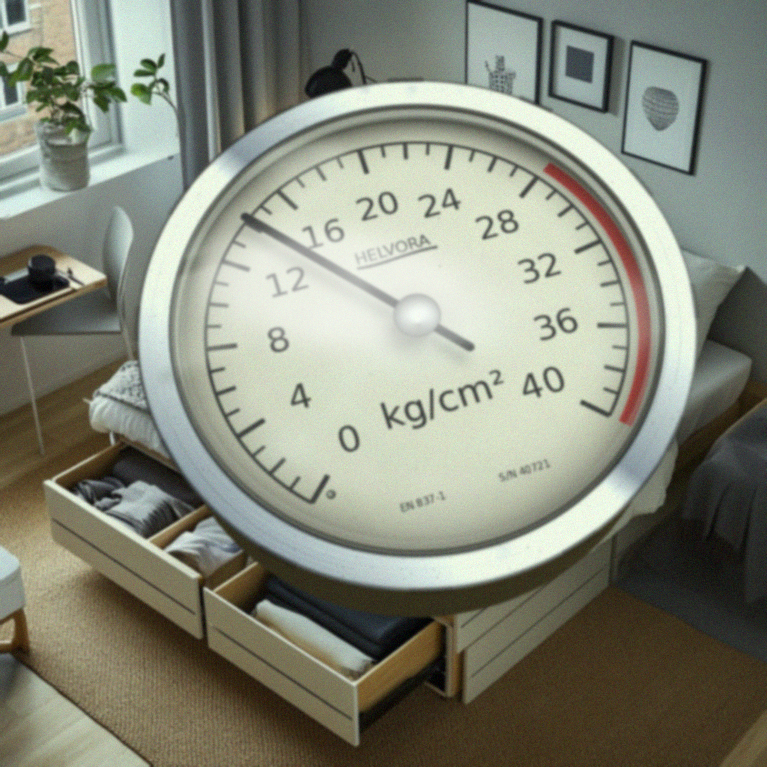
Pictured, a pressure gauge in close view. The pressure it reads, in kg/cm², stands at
14 kg/cm²
